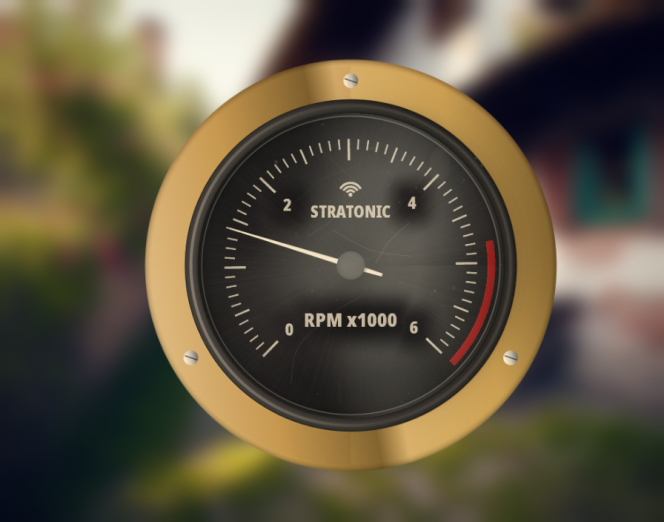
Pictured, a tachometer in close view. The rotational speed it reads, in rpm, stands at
1400 rpm
